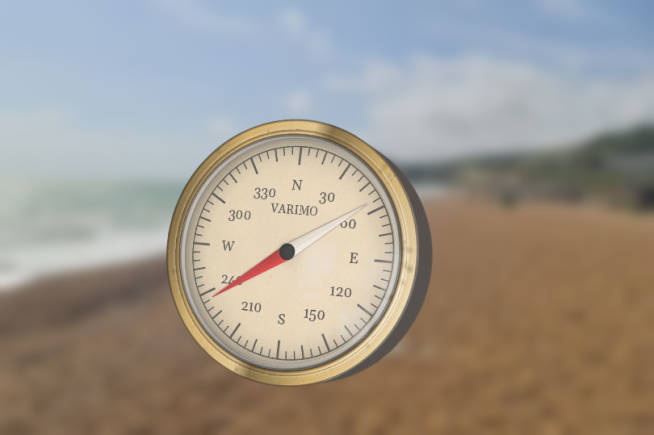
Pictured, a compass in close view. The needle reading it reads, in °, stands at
235 °
